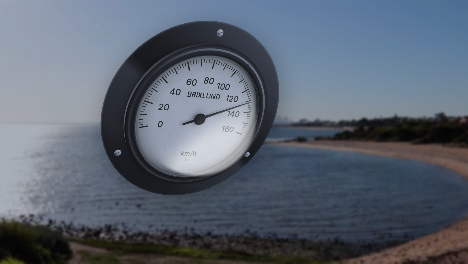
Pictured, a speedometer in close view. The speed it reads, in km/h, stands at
130 km/h
